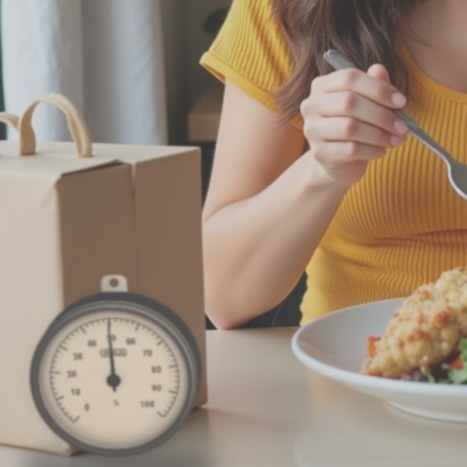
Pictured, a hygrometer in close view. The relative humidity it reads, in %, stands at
50 %
